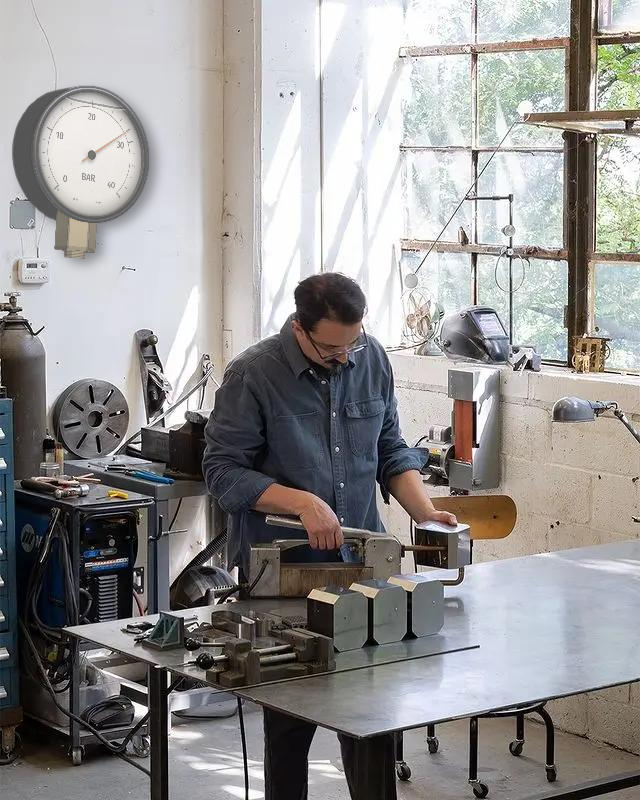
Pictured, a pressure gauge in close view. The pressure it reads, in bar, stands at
28 bar
